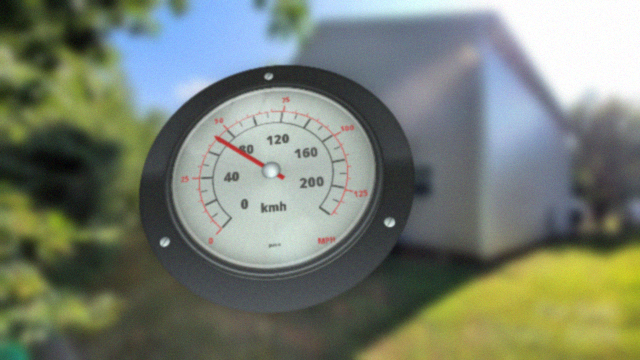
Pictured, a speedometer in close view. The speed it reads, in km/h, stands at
70 km/h
